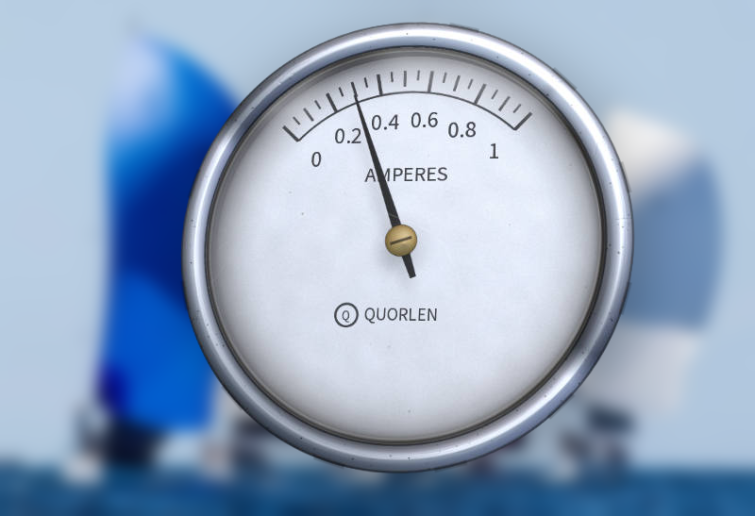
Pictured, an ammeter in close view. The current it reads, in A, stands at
0.3 A
